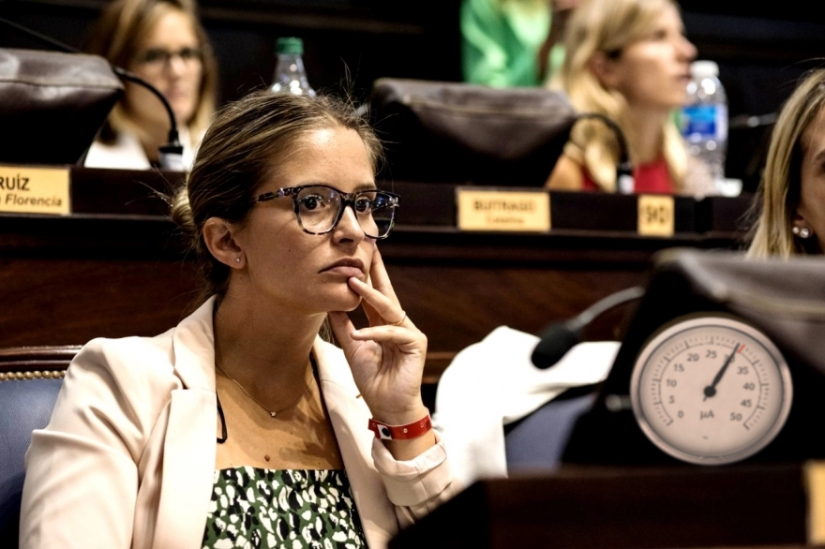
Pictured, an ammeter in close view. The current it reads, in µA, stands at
30 µA
